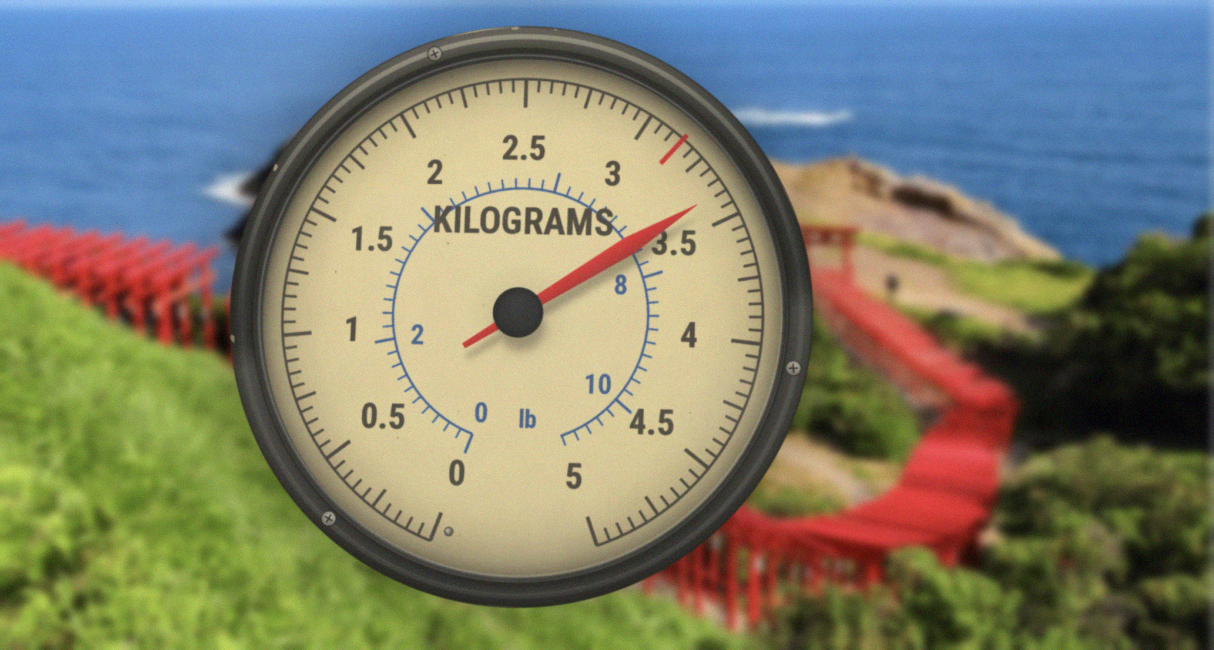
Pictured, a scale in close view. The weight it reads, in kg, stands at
3.4 kg
